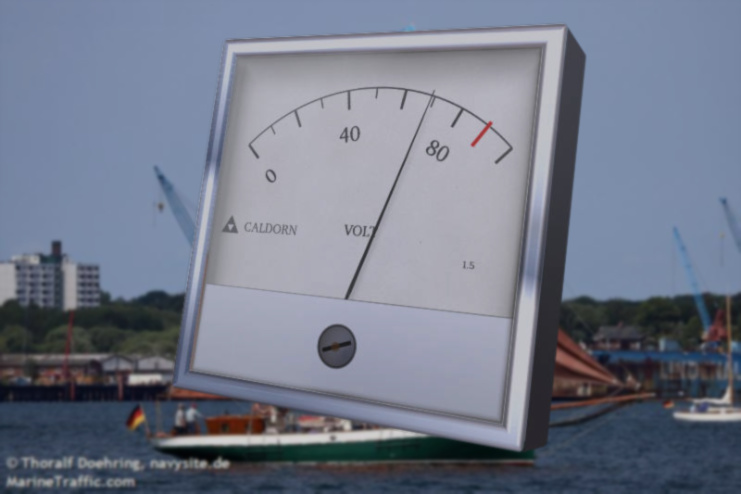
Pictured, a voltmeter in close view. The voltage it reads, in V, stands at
70 V
